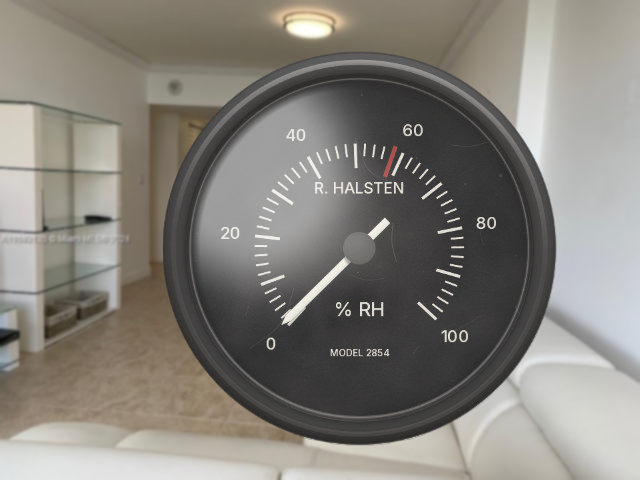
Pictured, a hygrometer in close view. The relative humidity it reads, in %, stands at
1 %
